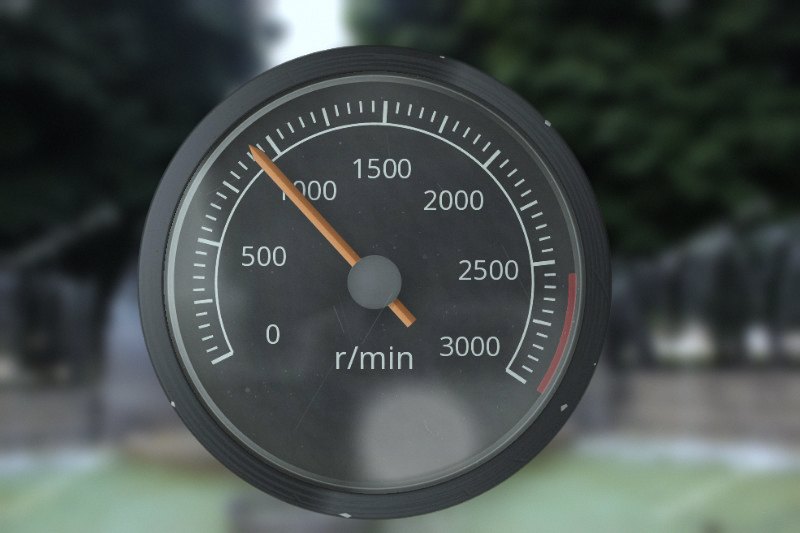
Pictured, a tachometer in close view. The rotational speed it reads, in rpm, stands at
925 rpm
